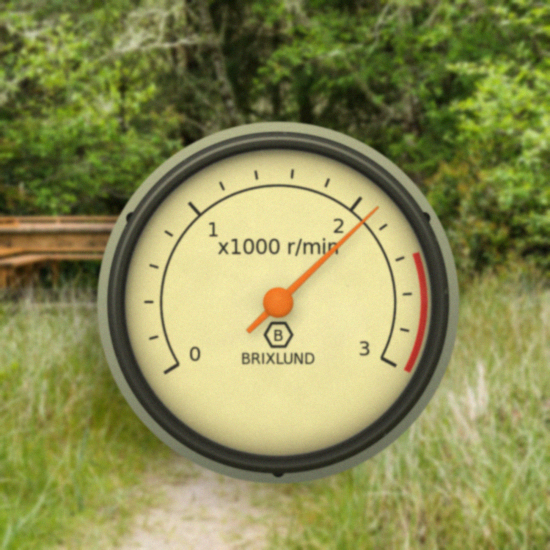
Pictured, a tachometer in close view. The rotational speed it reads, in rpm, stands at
2100 rpm
